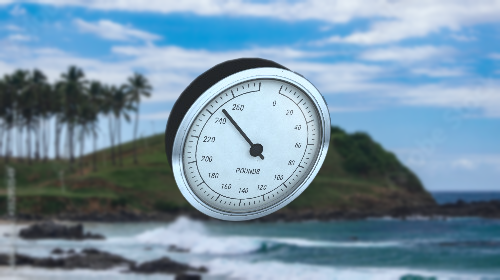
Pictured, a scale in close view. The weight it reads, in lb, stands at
248 lb
